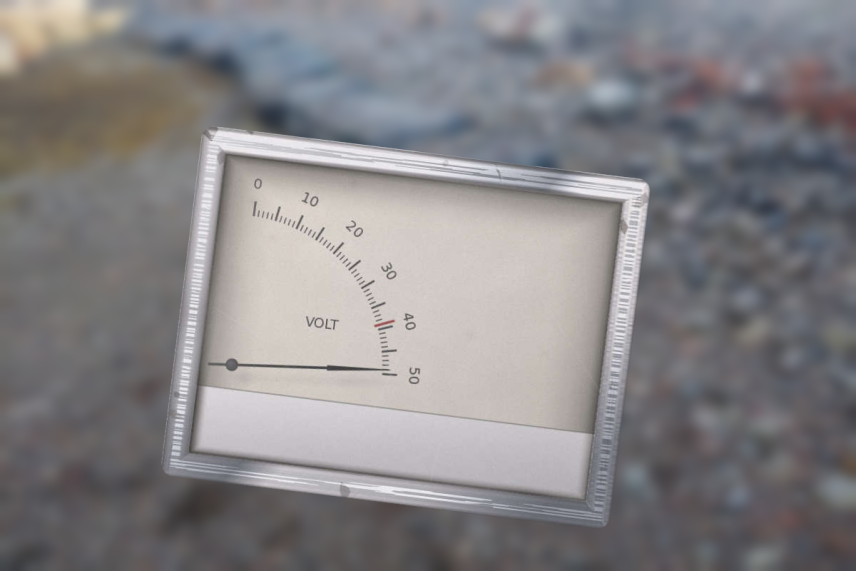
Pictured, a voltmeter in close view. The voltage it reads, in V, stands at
49 V
